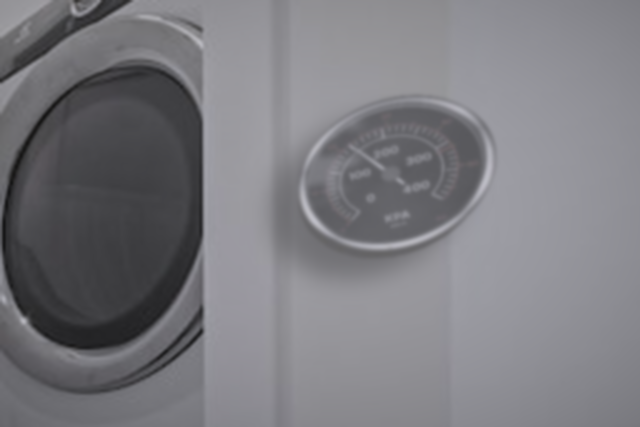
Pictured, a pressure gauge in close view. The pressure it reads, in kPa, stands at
150 kPa
